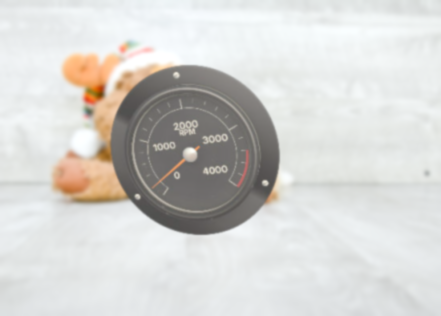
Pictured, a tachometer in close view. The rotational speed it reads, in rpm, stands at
200 rpm
